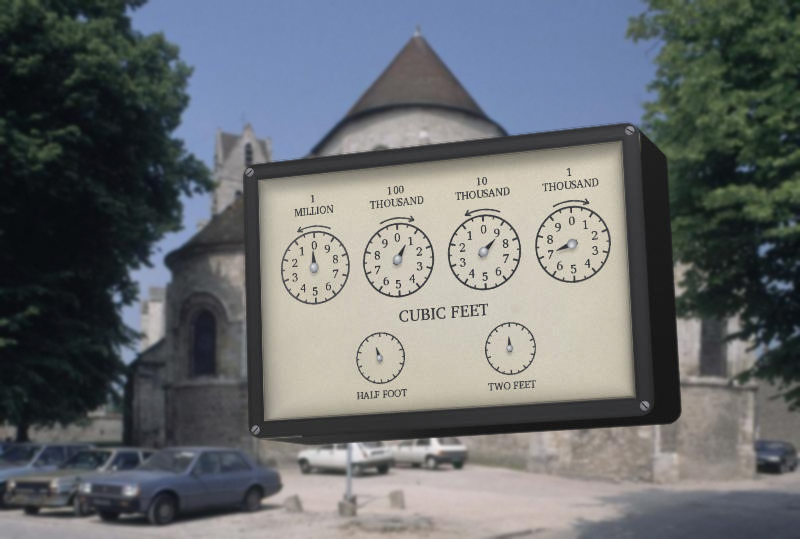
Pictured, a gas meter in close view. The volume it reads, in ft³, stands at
8700 ft³
